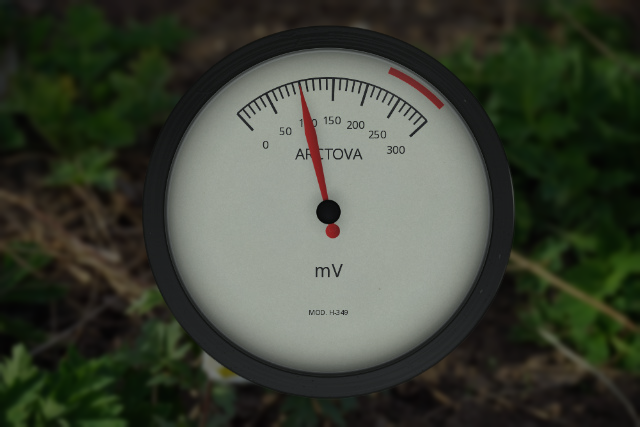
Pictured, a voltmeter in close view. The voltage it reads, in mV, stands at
100 mV
